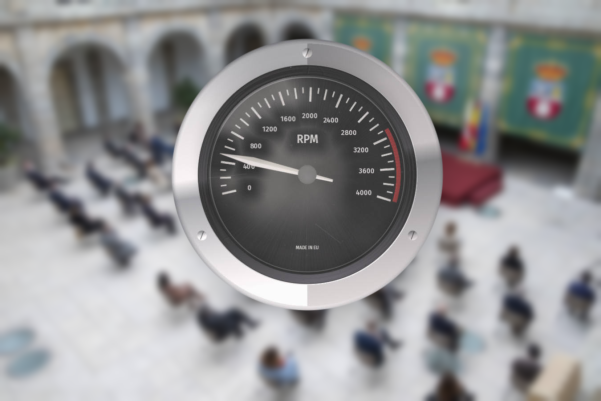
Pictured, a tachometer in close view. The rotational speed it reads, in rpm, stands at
500 rpm
